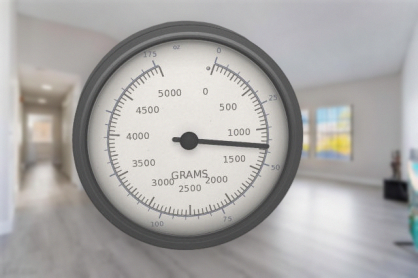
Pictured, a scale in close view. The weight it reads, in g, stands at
1200 g
